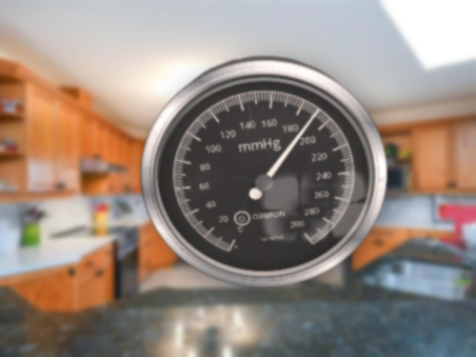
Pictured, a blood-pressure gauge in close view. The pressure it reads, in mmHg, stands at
190 mmHg
